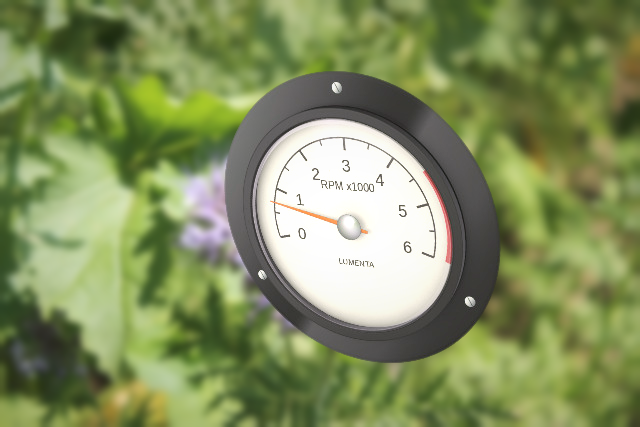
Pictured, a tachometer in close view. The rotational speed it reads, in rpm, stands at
750 rpm
